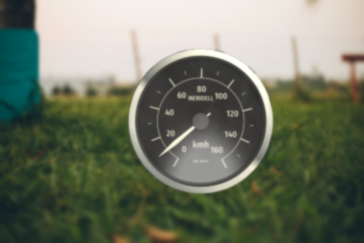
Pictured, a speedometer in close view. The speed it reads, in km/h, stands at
10 km/h
